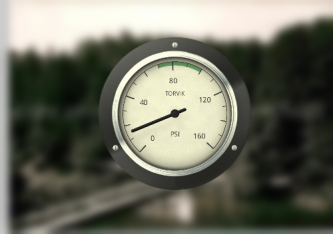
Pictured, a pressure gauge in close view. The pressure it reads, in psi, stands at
15 psi
